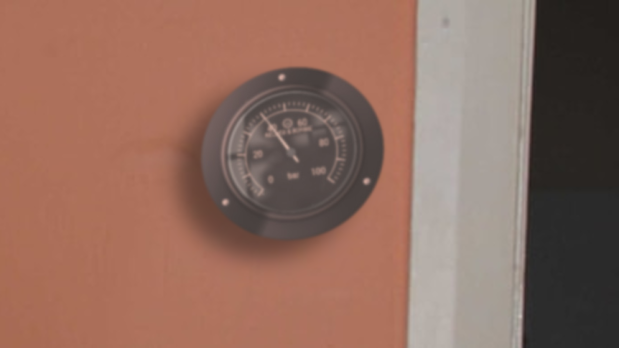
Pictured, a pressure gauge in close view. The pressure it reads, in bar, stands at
40 bar
